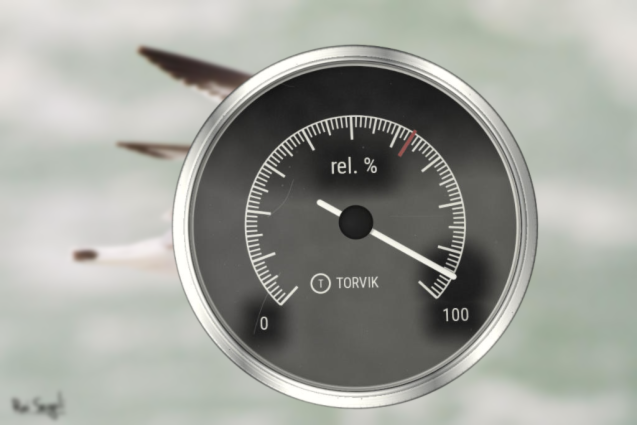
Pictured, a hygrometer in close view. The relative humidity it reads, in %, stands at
95 %
